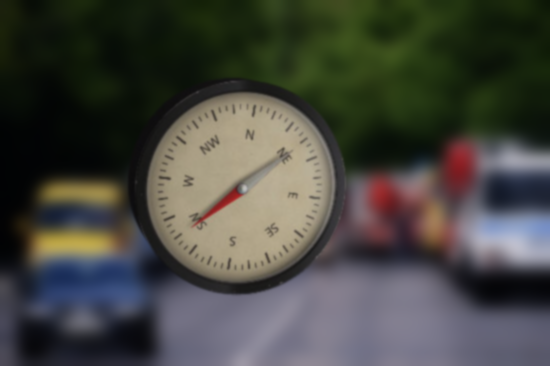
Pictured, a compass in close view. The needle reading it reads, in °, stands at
225 °
